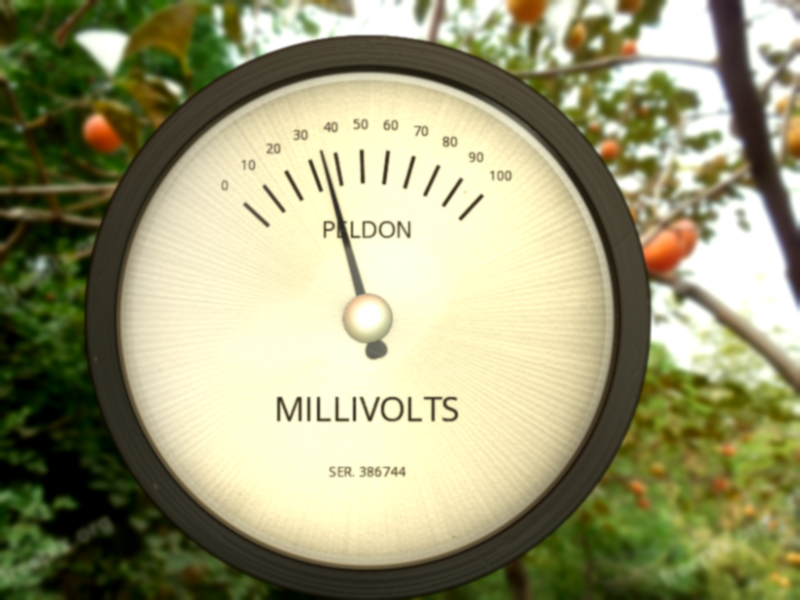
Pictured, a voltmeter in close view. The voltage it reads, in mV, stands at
35 mV
